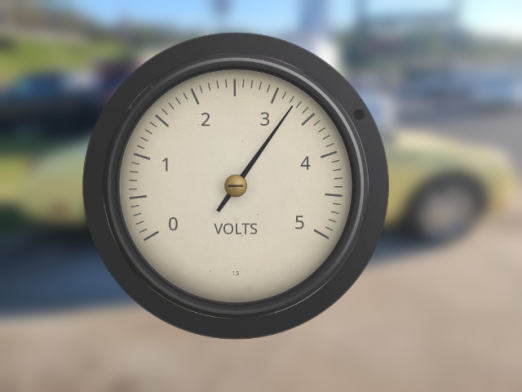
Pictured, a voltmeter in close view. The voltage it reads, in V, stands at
3.25 V
